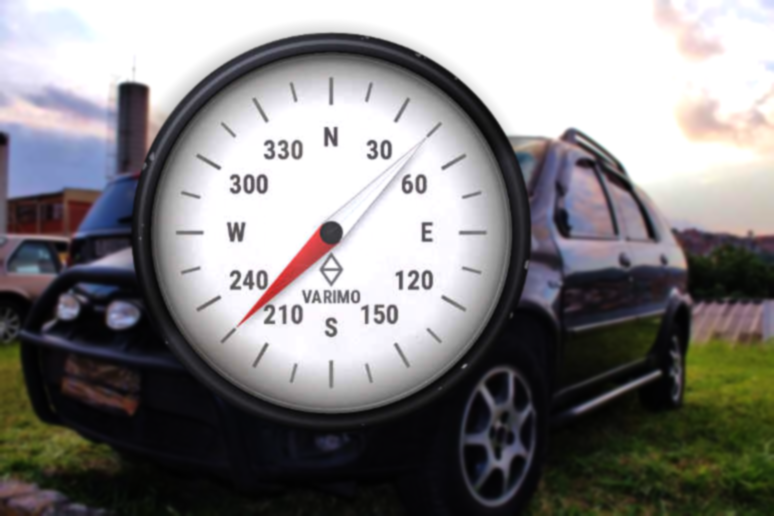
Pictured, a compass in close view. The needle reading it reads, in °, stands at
225 °
